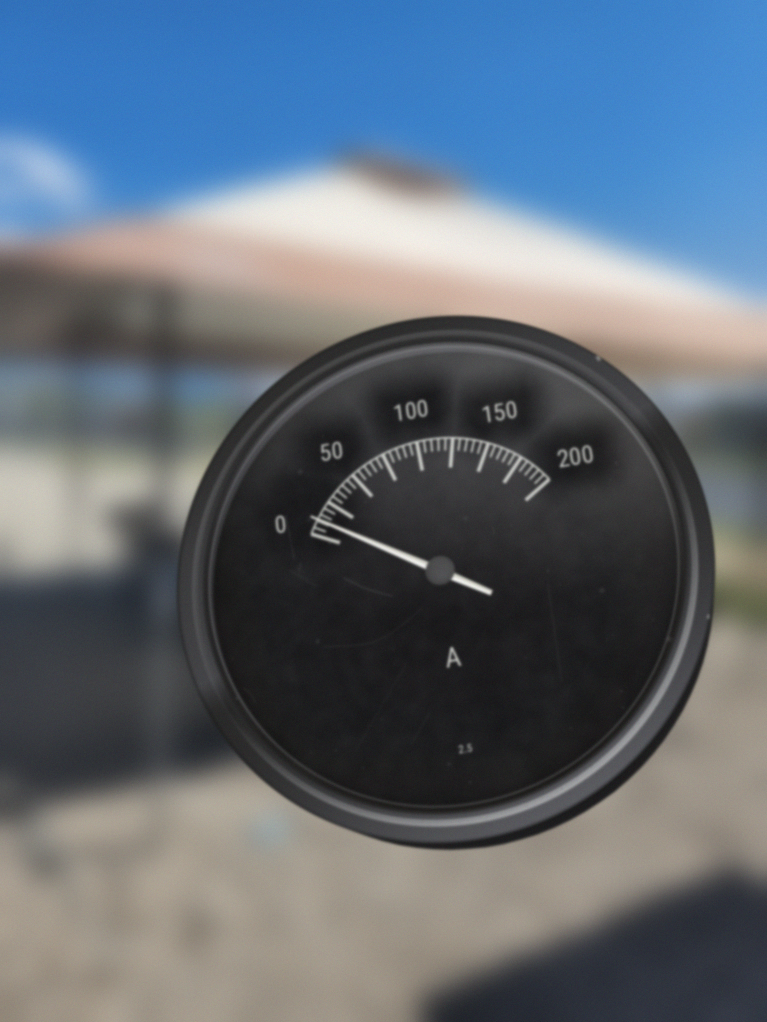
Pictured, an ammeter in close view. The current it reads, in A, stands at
10 A
